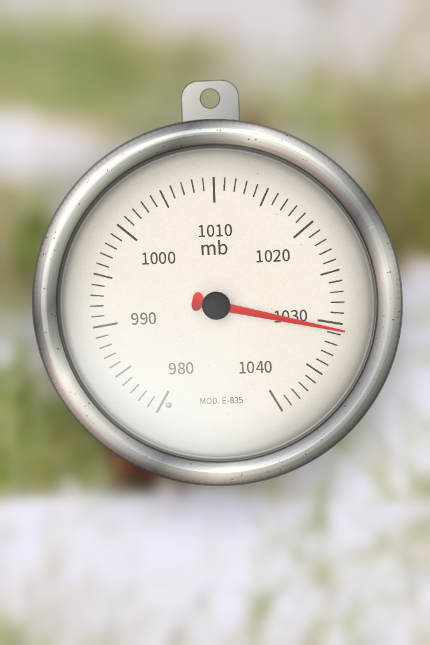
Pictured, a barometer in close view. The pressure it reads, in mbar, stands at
1030.5 mbar
